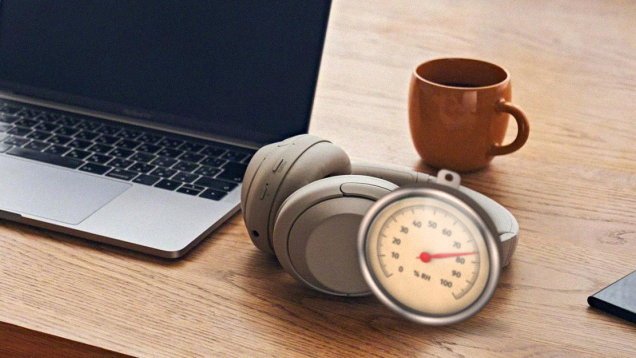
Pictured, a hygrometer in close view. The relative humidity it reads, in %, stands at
75 %
